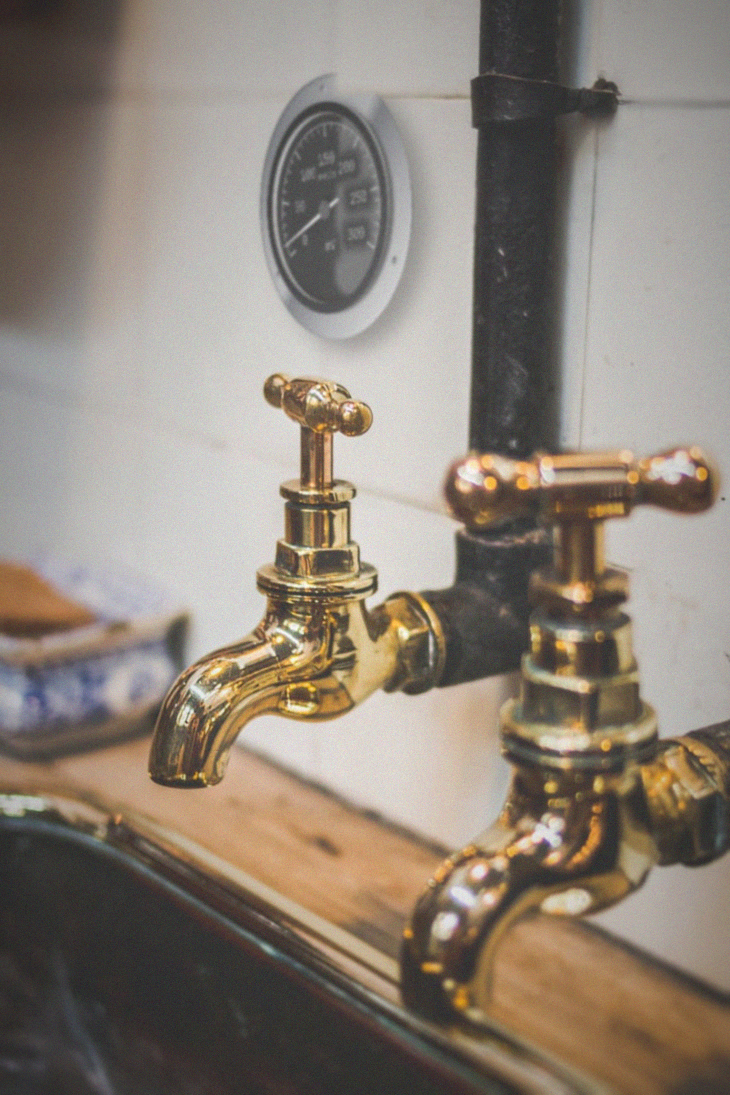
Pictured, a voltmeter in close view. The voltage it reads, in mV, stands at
10 mV
